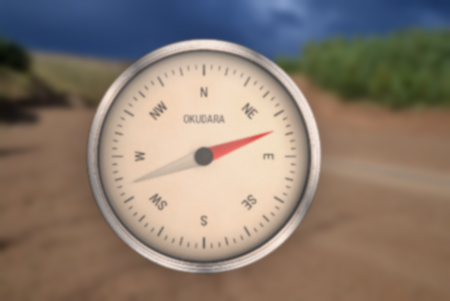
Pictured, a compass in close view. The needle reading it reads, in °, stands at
70 °
